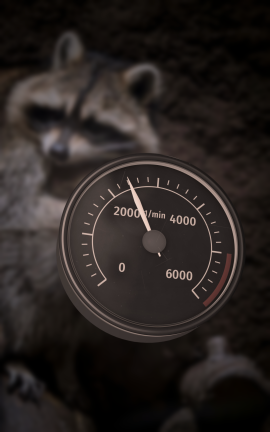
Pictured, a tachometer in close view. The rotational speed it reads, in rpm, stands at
2400 rpm
